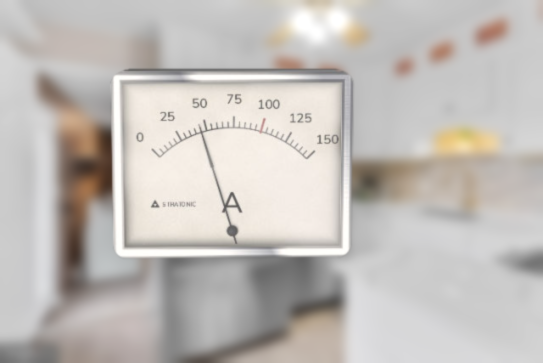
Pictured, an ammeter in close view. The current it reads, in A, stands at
45 A
